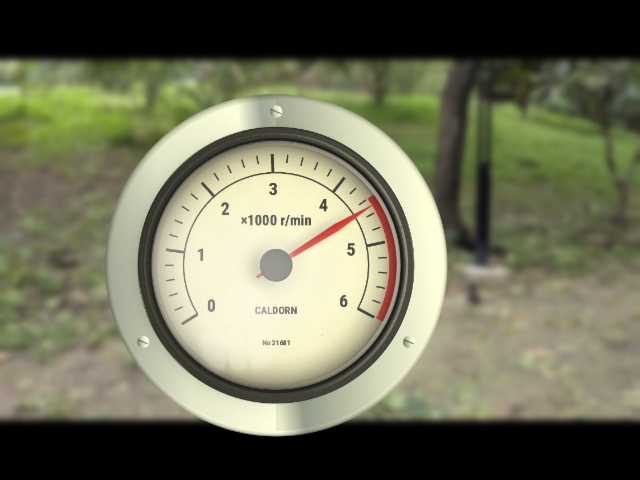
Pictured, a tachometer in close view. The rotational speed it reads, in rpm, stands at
4500 rpm
